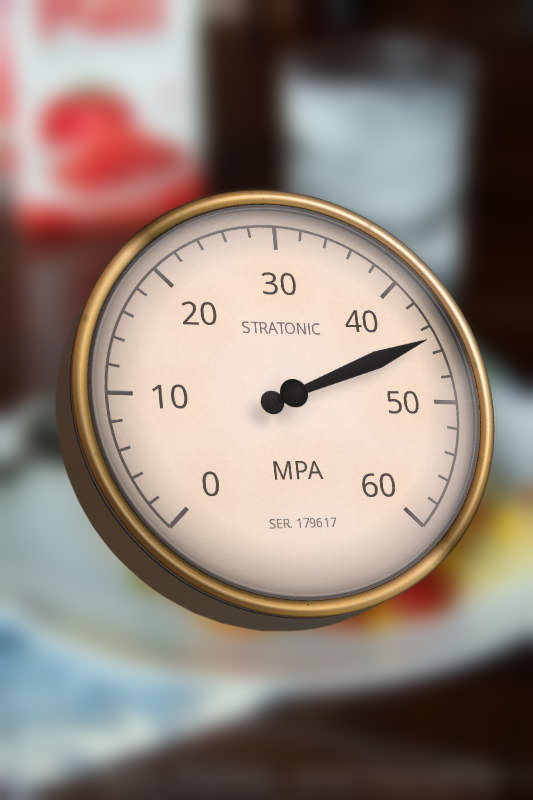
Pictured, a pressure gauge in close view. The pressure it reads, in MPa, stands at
45 MPa
